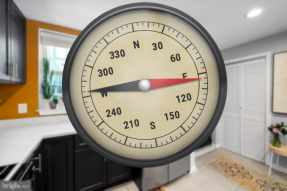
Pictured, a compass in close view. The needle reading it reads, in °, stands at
95 °
